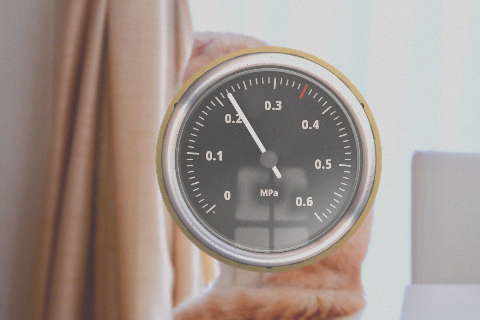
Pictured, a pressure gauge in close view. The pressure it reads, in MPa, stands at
0.22 MPa
